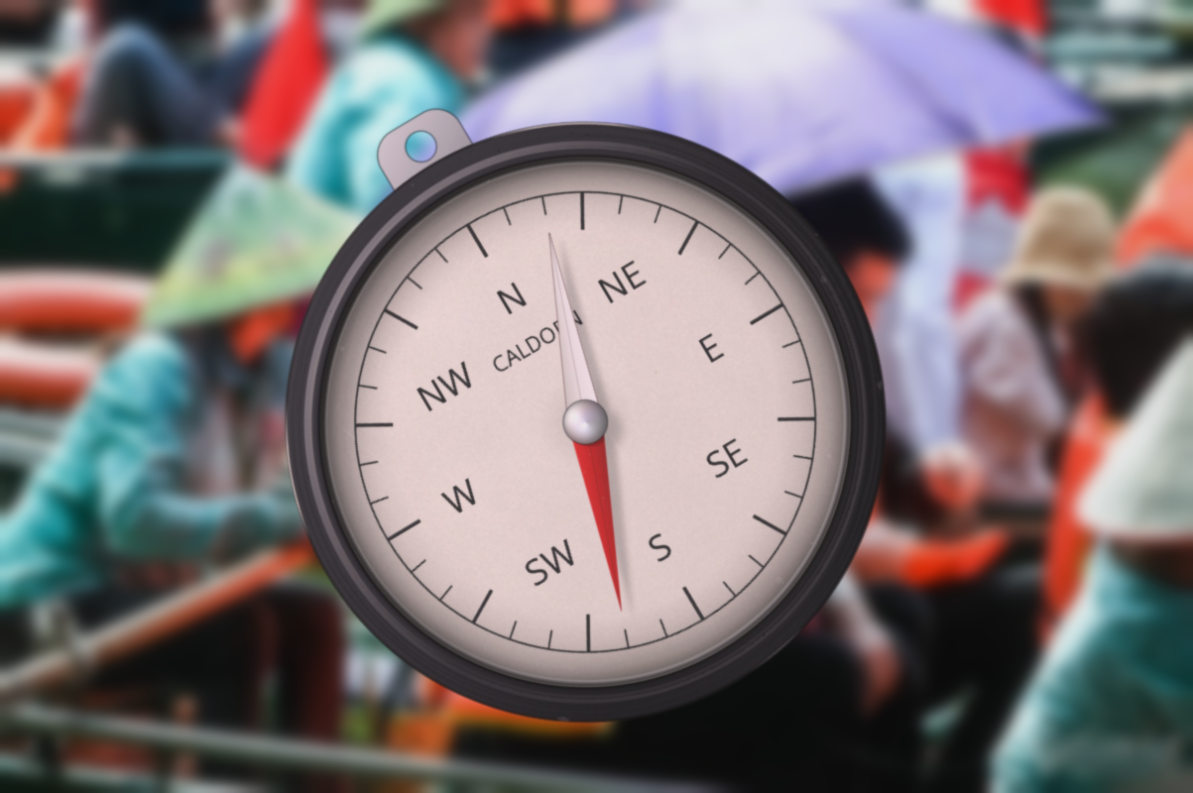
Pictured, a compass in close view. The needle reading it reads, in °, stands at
200 °
